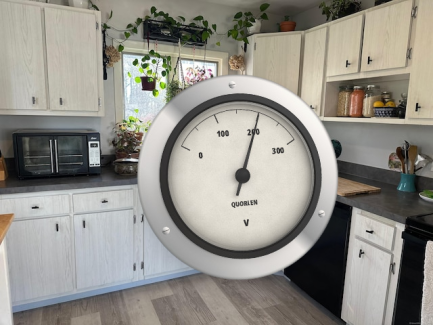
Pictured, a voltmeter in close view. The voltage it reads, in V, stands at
200 V
